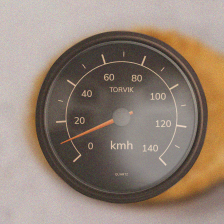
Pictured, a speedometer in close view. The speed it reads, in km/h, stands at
10 km/h
